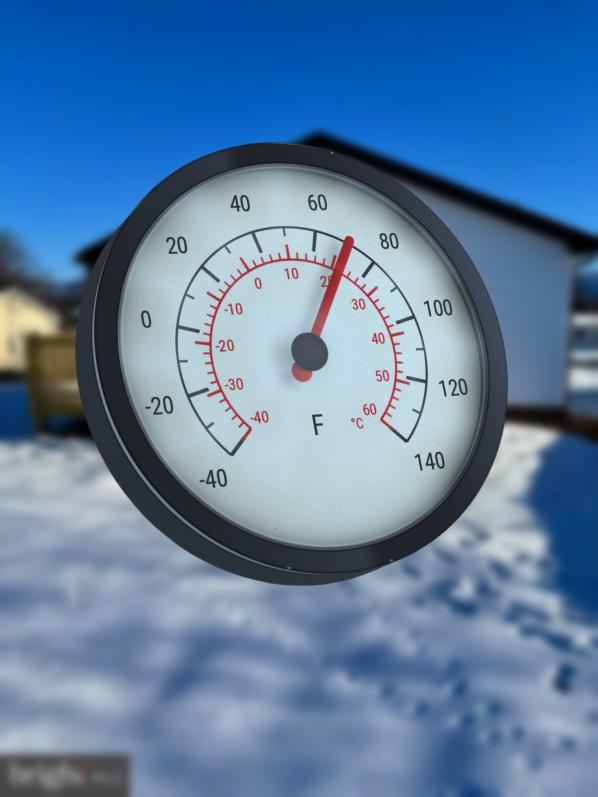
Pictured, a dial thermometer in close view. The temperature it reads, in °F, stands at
70 °F
